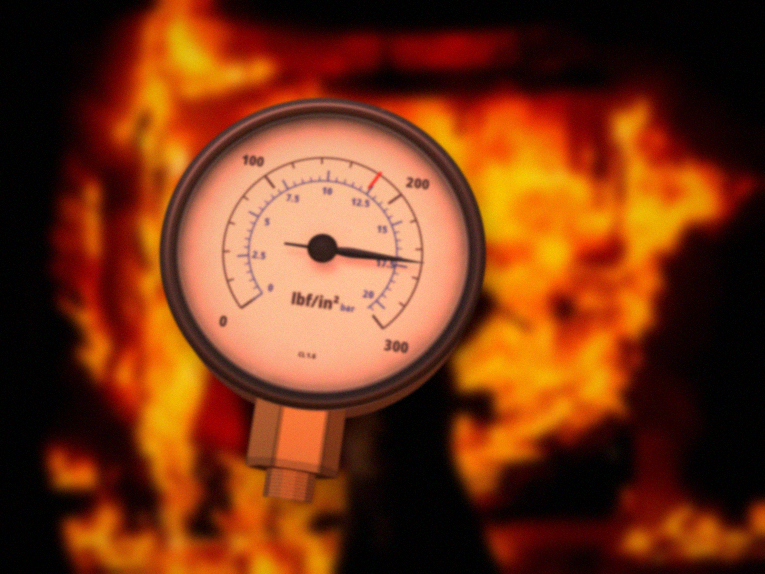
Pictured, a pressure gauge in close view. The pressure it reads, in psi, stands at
250 psi
